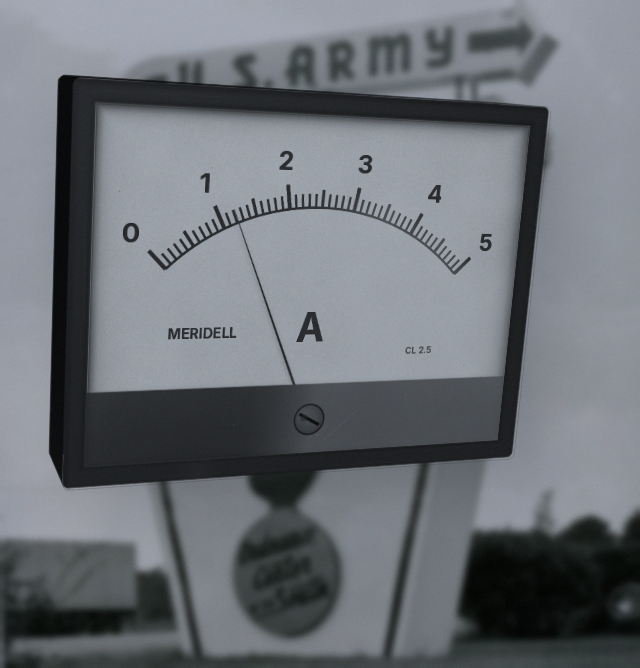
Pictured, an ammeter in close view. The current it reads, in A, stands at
1.2 A
